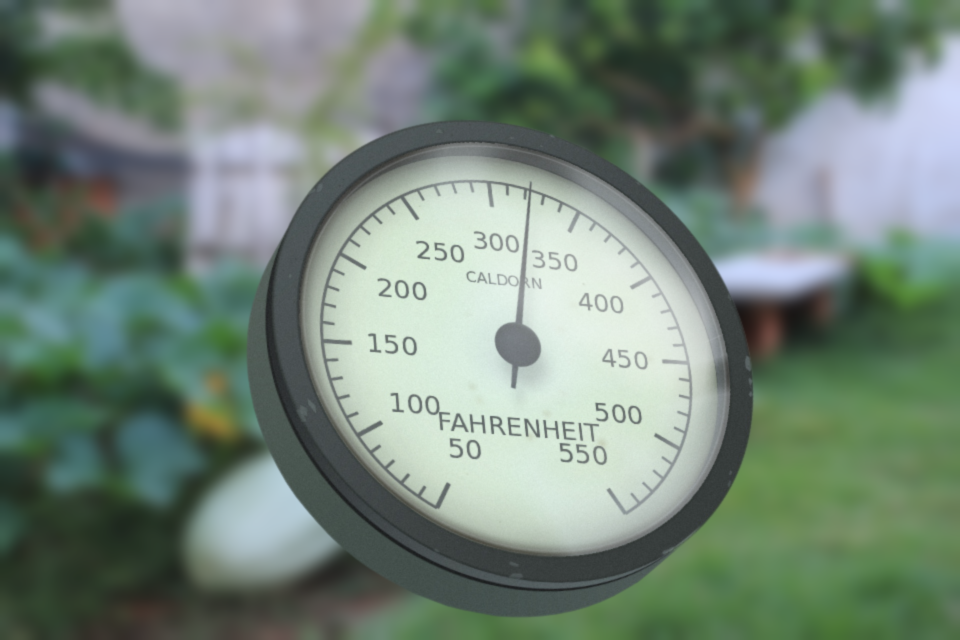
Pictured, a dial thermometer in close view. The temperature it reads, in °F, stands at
320 °F
